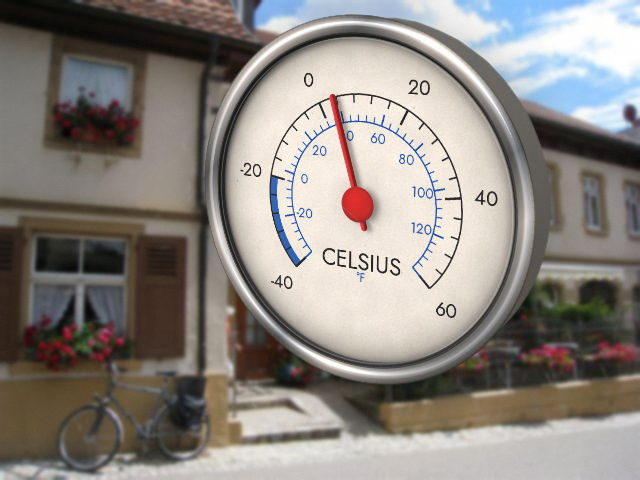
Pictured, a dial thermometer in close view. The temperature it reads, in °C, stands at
4 °C
